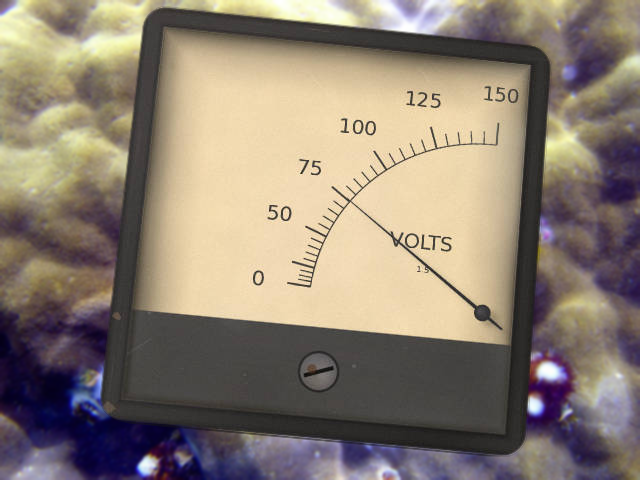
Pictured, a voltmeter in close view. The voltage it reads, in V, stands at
75 V
